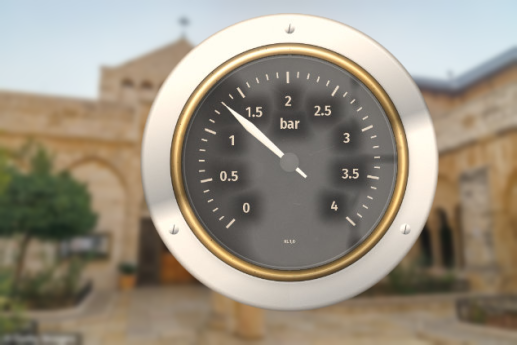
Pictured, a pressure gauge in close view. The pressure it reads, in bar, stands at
1.3 bar
